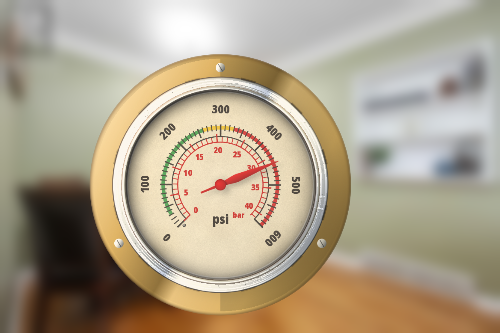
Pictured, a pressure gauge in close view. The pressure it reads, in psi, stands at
450 psi
